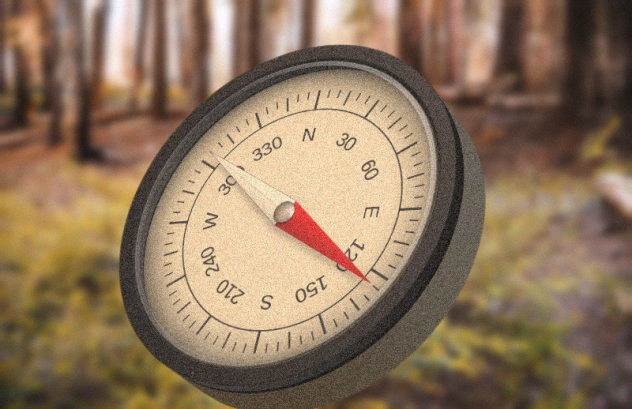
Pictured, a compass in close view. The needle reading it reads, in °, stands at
125 °
